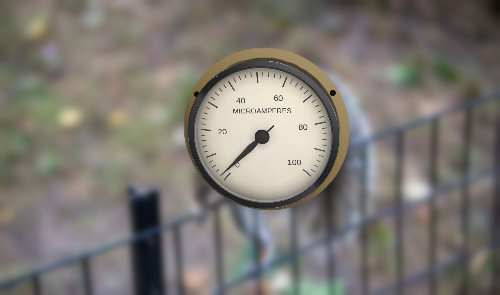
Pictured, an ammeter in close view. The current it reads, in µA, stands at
2 µA
